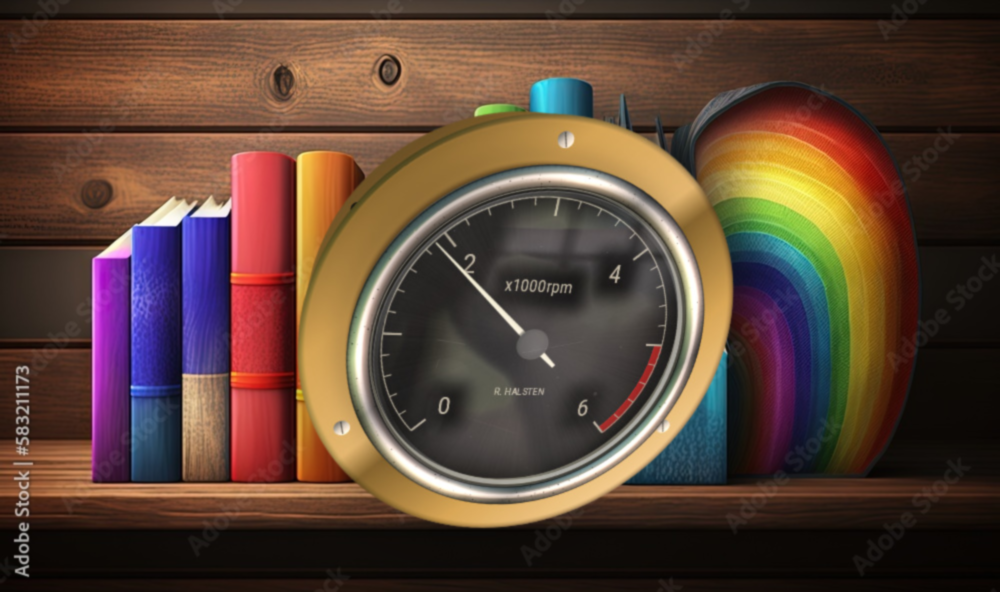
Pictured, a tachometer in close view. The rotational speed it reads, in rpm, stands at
1900 rpm
